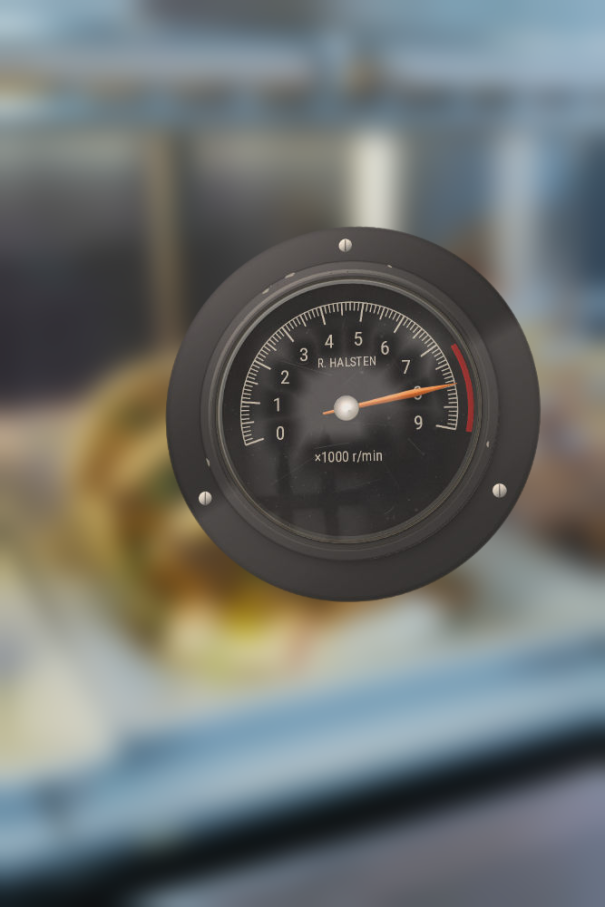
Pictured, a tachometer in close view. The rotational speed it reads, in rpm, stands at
8000 rpm
